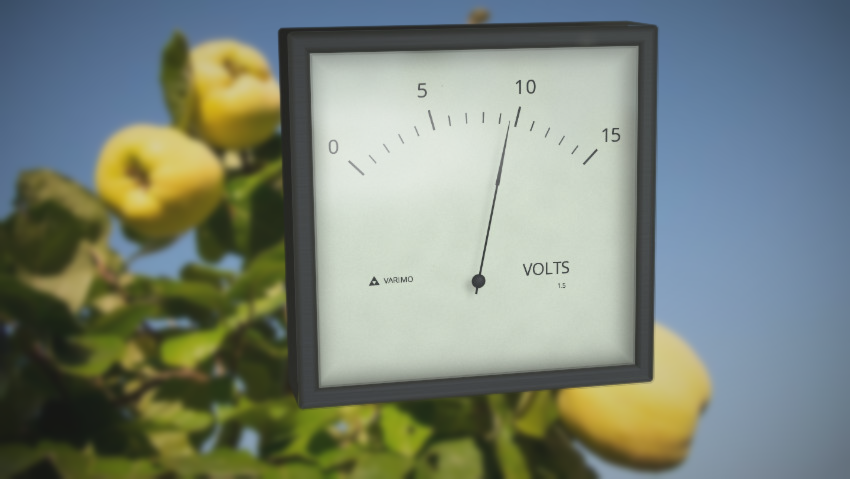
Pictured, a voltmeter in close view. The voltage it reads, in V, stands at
9.5 V
